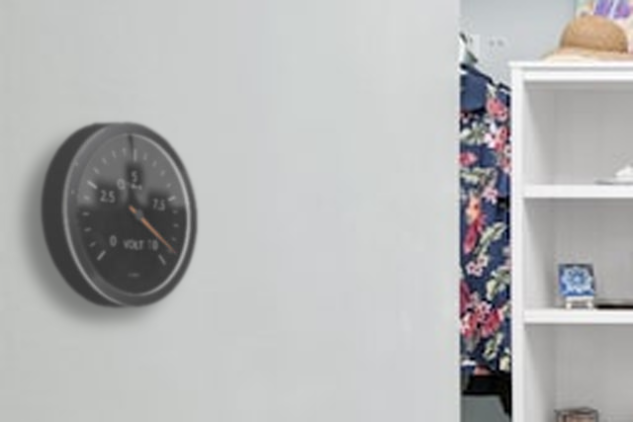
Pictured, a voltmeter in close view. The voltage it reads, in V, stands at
9.5 V
